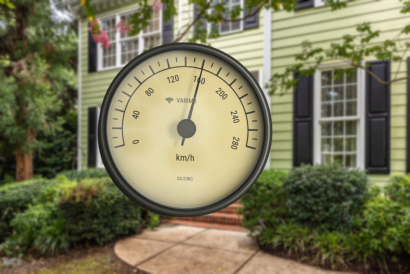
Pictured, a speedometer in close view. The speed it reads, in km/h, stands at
160 km/h
